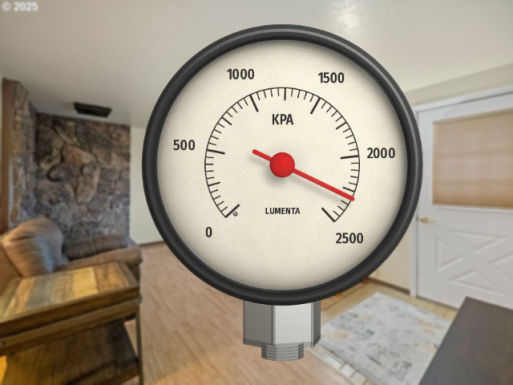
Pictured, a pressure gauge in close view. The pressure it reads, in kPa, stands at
2300 kPa
